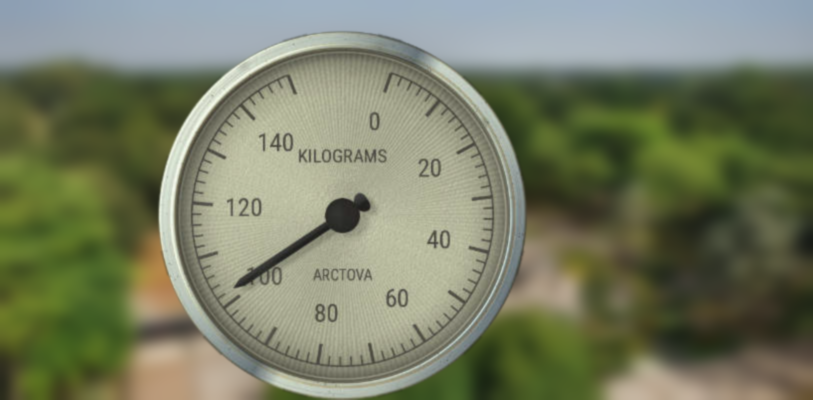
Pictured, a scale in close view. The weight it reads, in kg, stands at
102 kg
